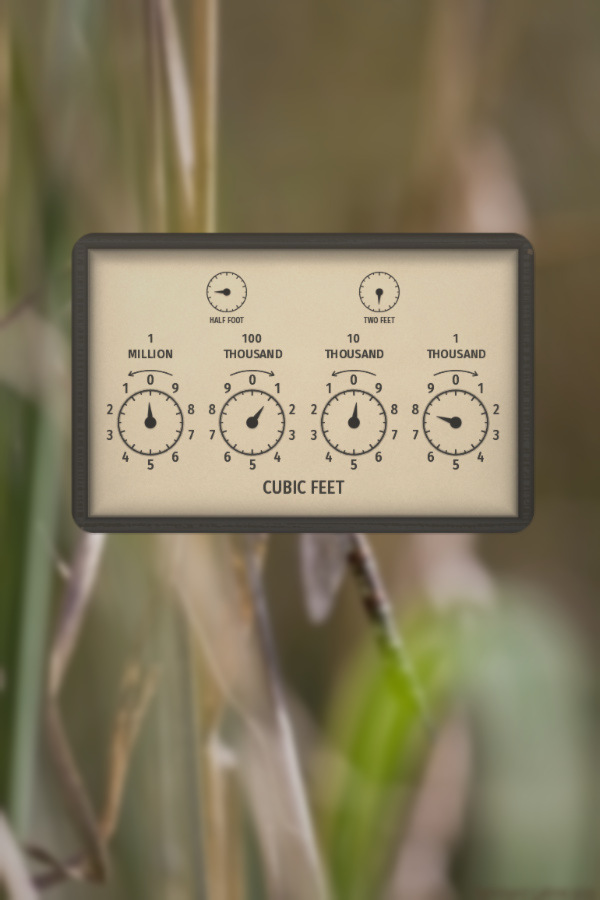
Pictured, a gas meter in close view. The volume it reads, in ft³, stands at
9800 ft³
